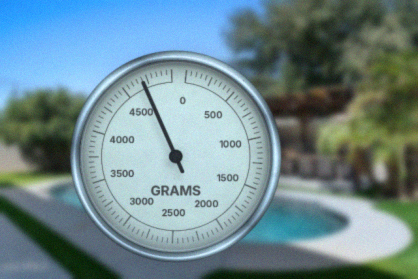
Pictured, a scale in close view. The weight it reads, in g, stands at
4700 g
